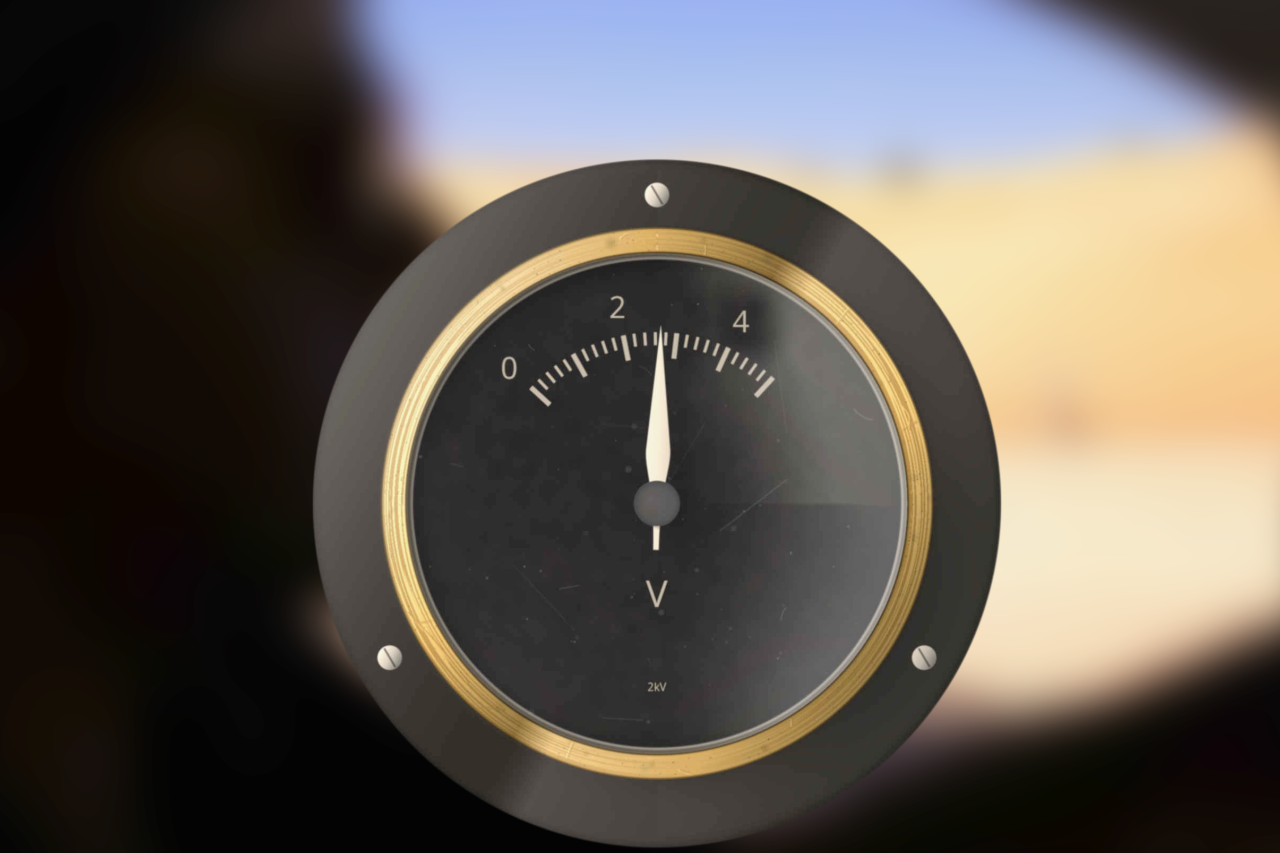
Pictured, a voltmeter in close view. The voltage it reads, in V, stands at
2.7 V
